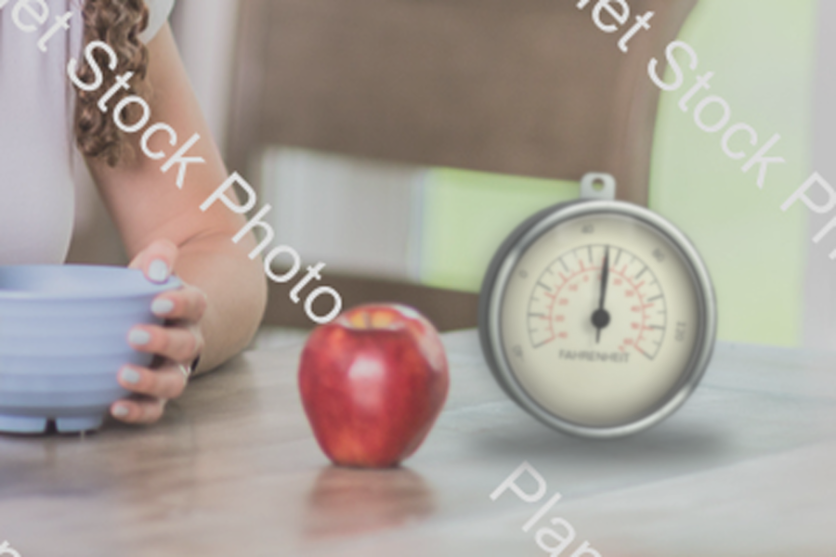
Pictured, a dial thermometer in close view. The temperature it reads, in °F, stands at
50 °F
